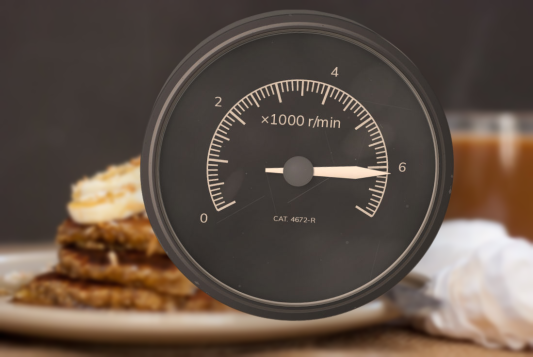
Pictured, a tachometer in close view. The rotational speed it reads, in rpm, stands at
6100 rpm
